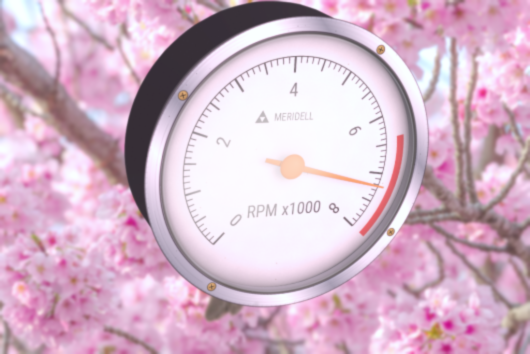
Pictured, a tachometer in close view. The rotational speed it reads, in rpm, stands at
7200 rpm
